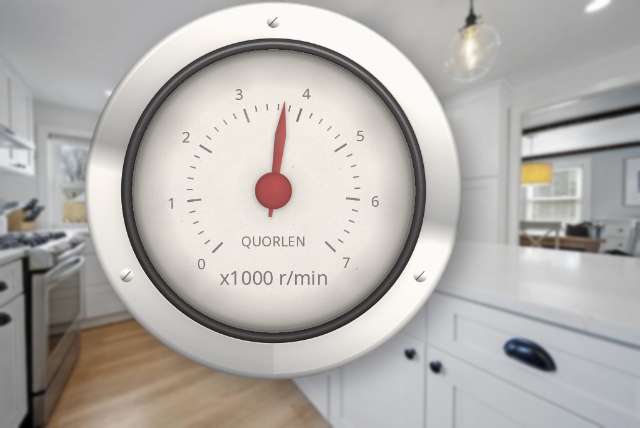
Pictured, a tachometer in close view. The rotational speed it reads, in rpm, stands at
3700 rpm
